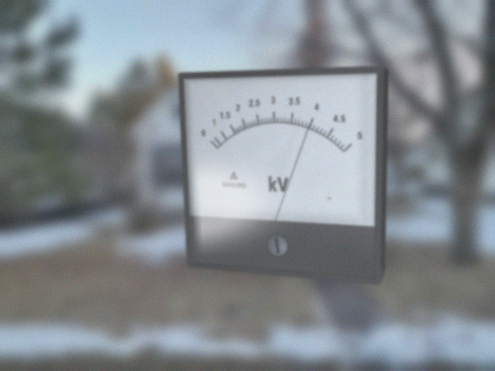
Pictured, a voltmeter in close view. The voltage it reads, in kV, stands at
4 kV
